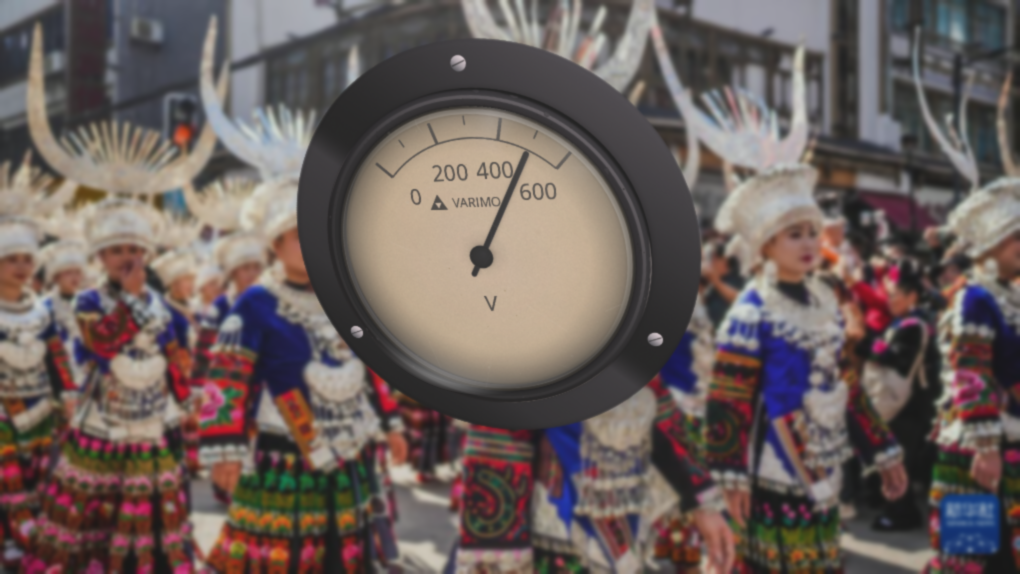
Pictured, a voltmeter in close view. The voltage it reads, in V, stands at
500 V
